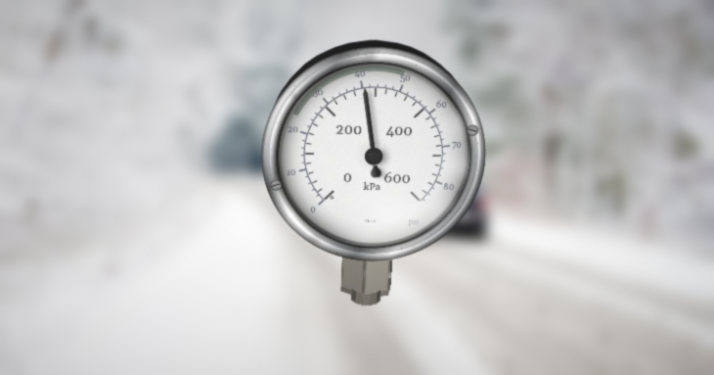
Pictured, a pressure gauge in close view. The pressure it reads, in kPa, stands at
280 kPa
